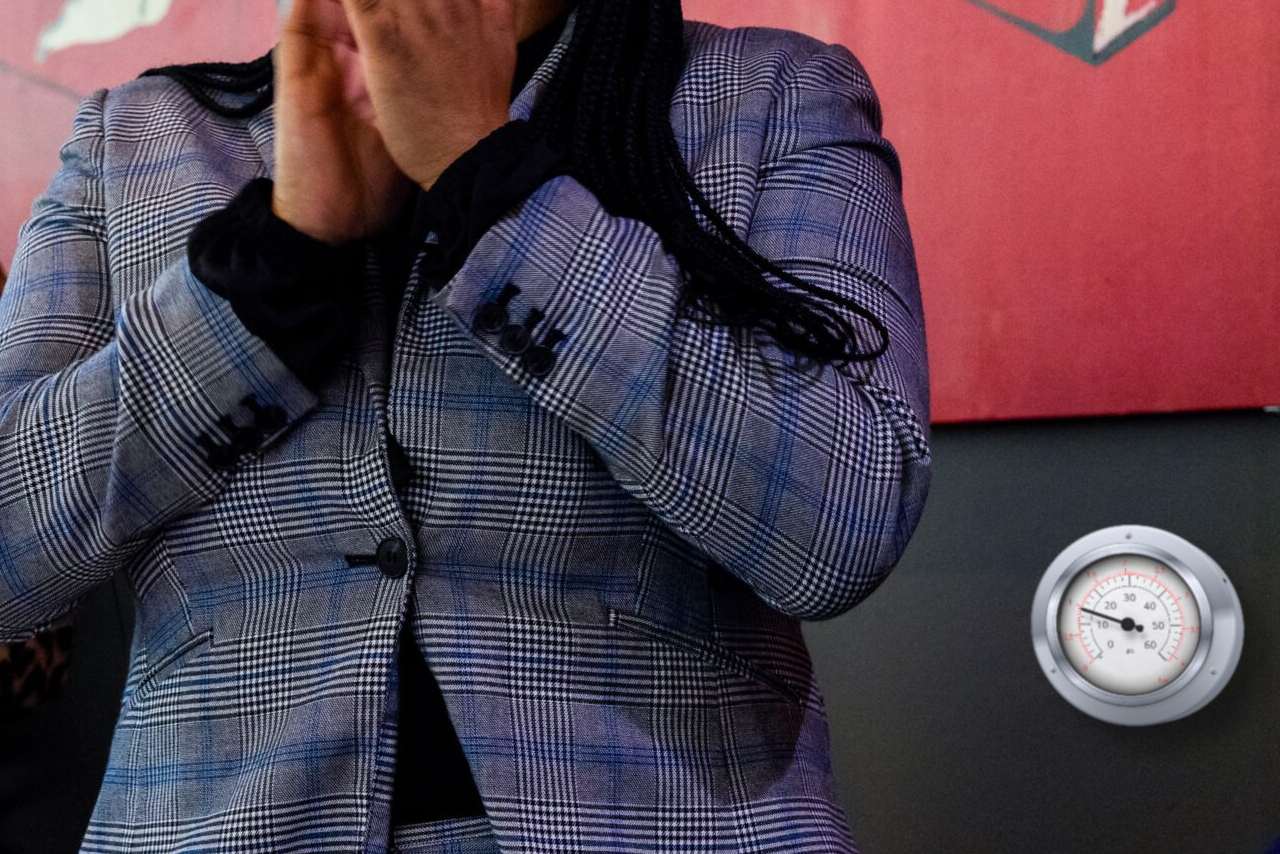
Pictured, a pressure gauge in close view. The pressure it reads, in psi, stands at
14 psi
